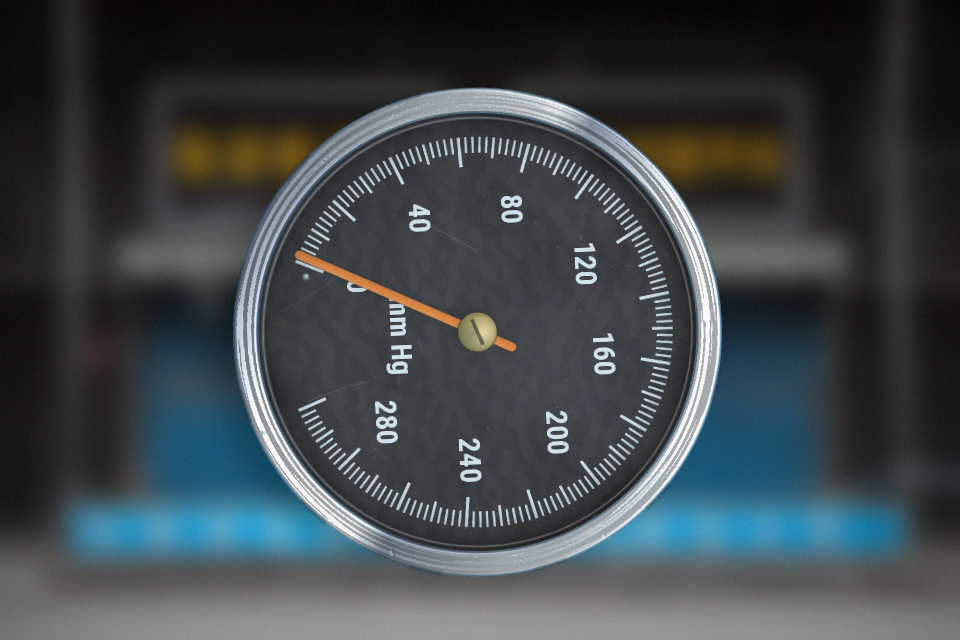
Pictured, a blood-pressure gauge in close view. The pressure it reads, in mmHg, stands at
2 mmHg
